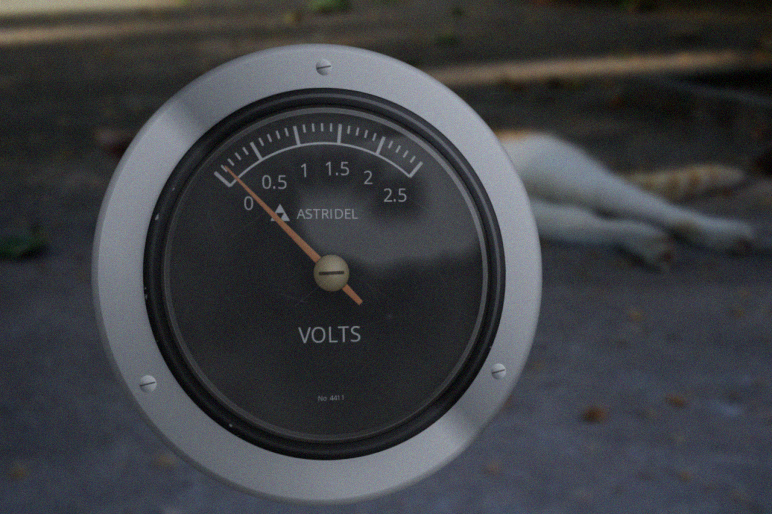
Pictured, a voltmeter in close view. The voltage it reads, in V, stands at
0.1 V
